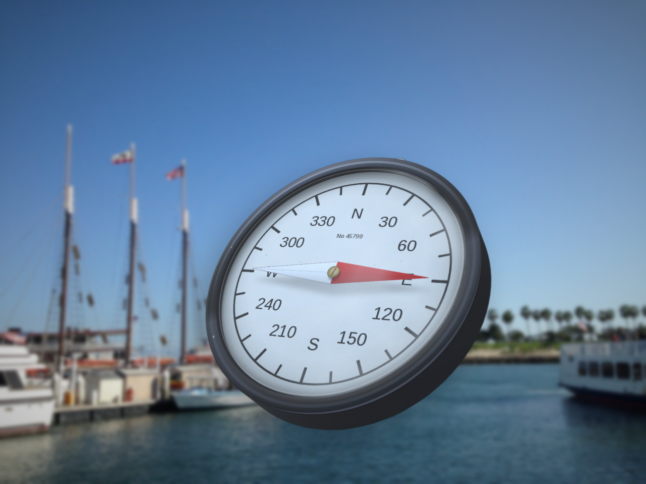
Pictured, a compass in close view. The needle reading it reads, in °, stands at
90 °
